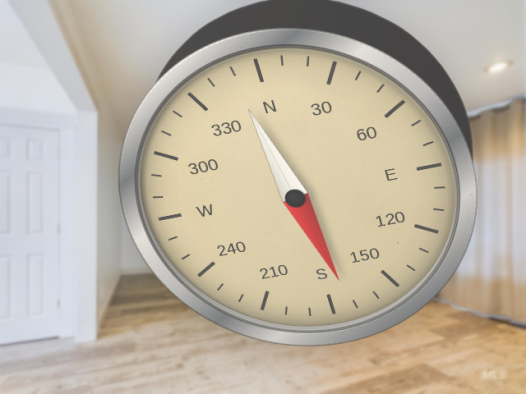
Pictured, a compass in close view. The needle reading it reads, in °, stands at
170 °
